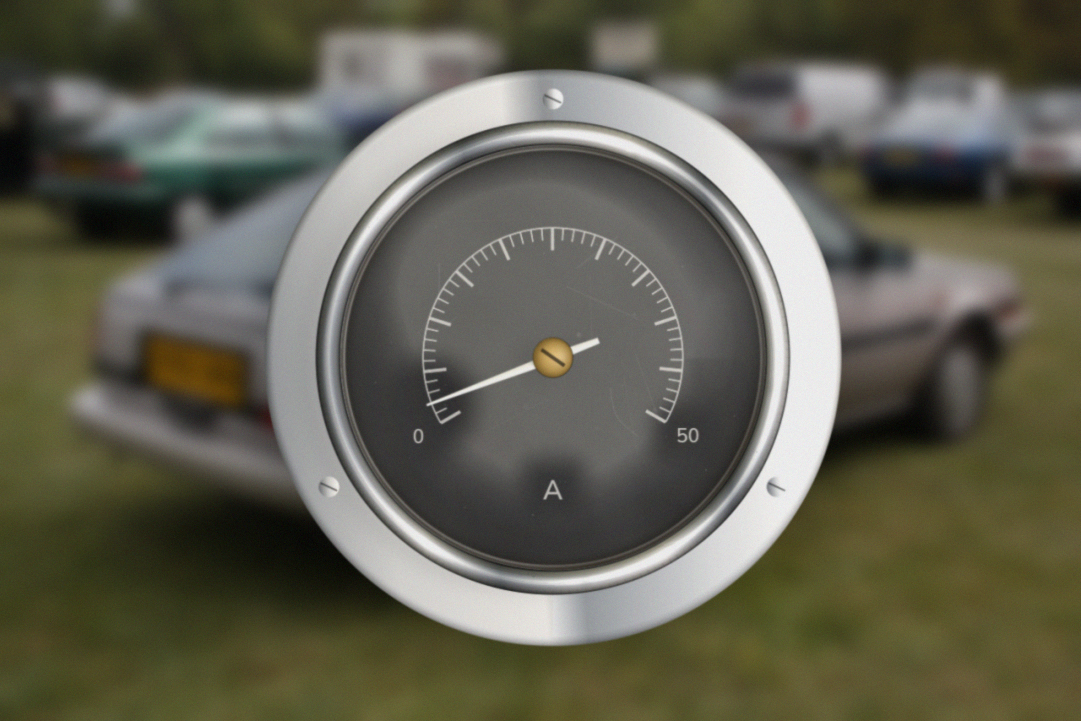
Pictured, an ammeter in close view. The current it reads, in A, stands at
2 A
